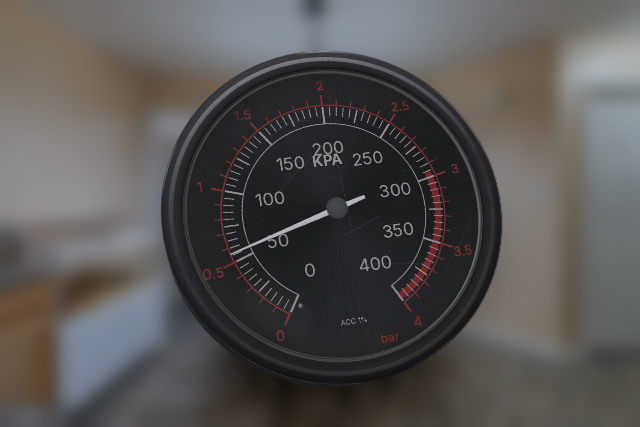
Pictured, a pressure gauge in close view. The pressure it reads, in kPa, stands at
55 kPa
